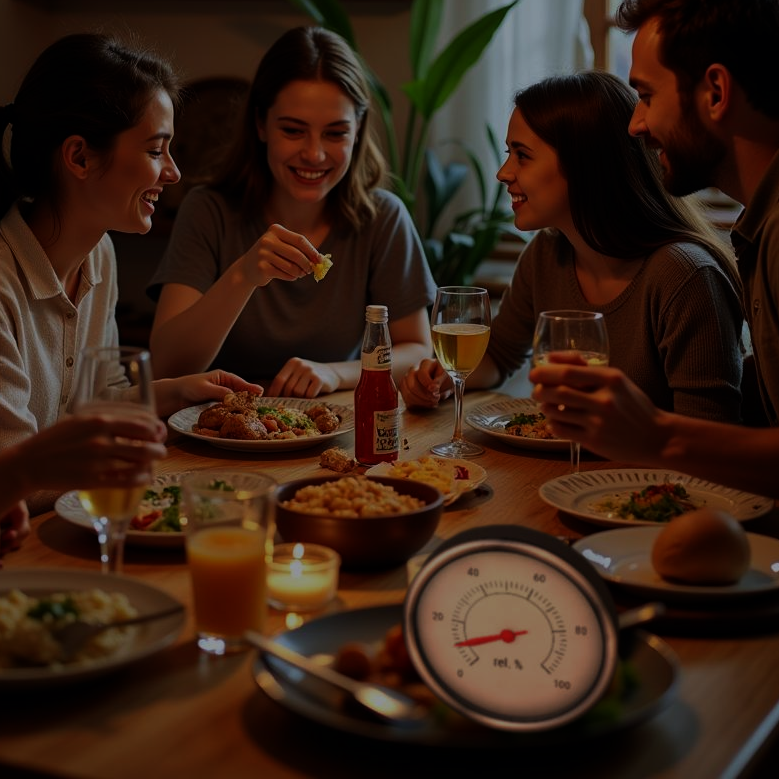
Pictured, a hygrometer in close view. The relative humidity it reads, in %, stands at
10 %
